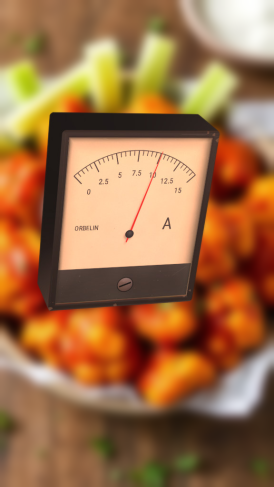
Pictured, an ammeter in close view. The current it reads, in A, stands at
10 A
